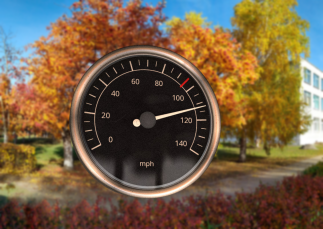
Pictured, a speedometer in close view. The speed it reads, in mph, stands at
112.5 mph
